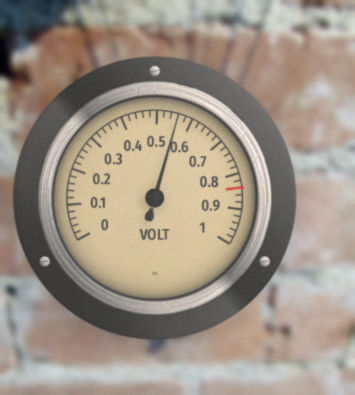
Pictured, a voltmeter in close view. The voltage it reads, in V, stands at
0.56 V
